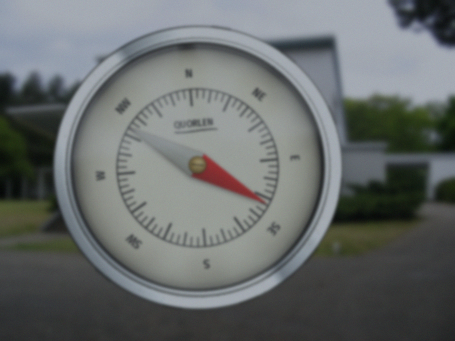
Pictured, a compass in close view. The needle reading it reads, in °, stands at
125 °
